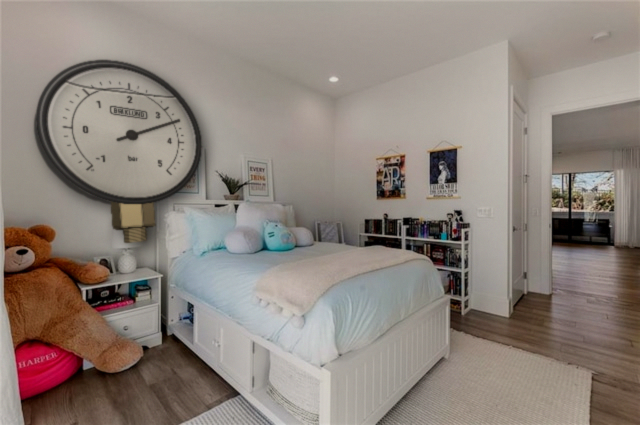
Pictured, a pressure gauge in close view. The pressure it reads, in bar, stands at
3.4 bar
